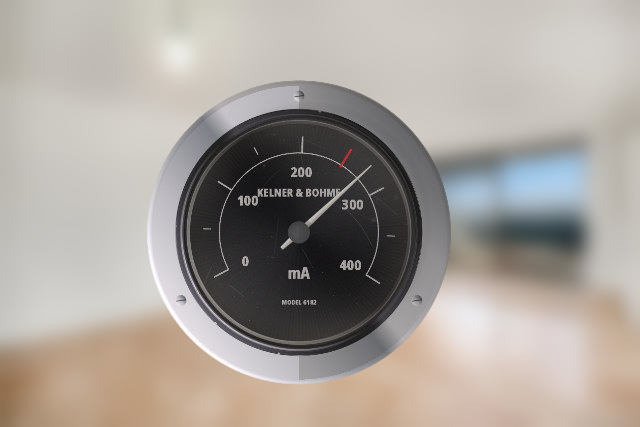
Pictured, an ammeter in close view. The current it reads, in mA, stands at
275 mA
